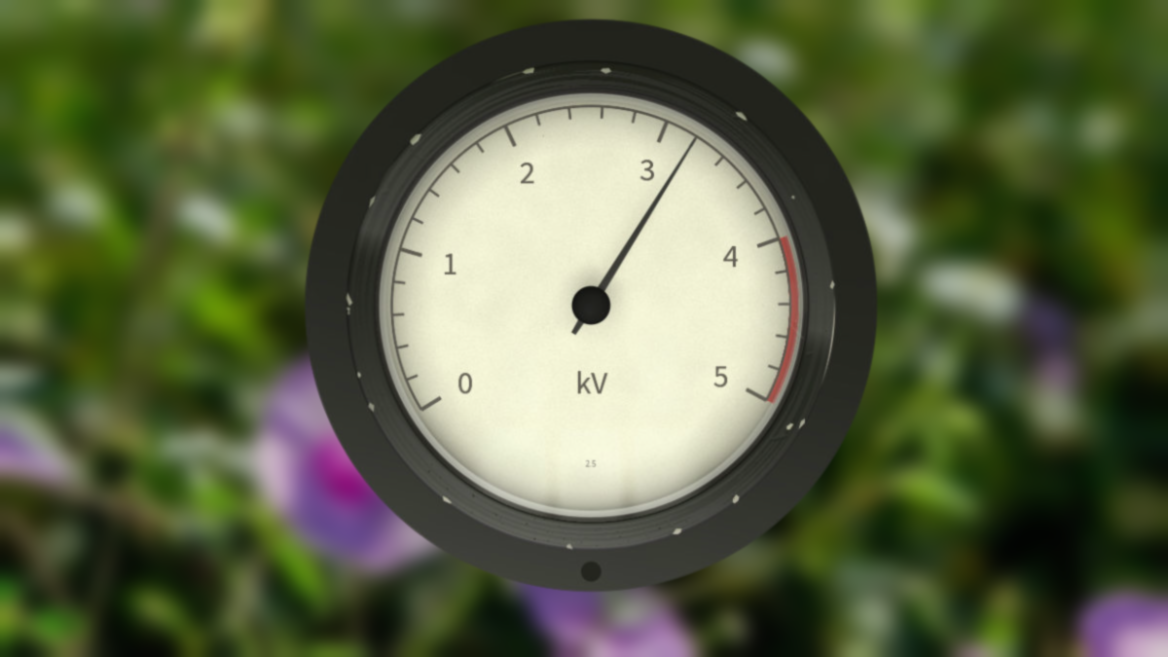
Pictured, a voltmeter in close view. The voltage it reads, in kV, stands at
3.2 kV
